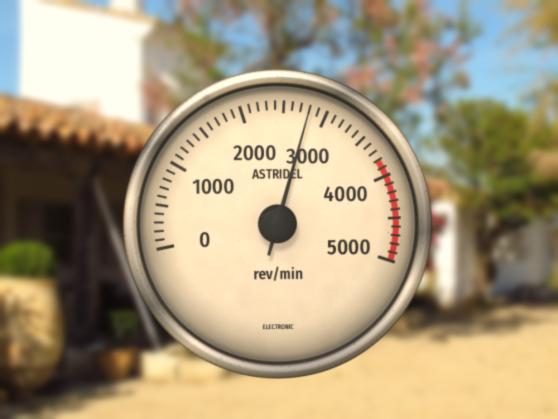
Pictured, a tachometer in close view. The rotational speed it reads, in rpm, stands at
2800 rpm
